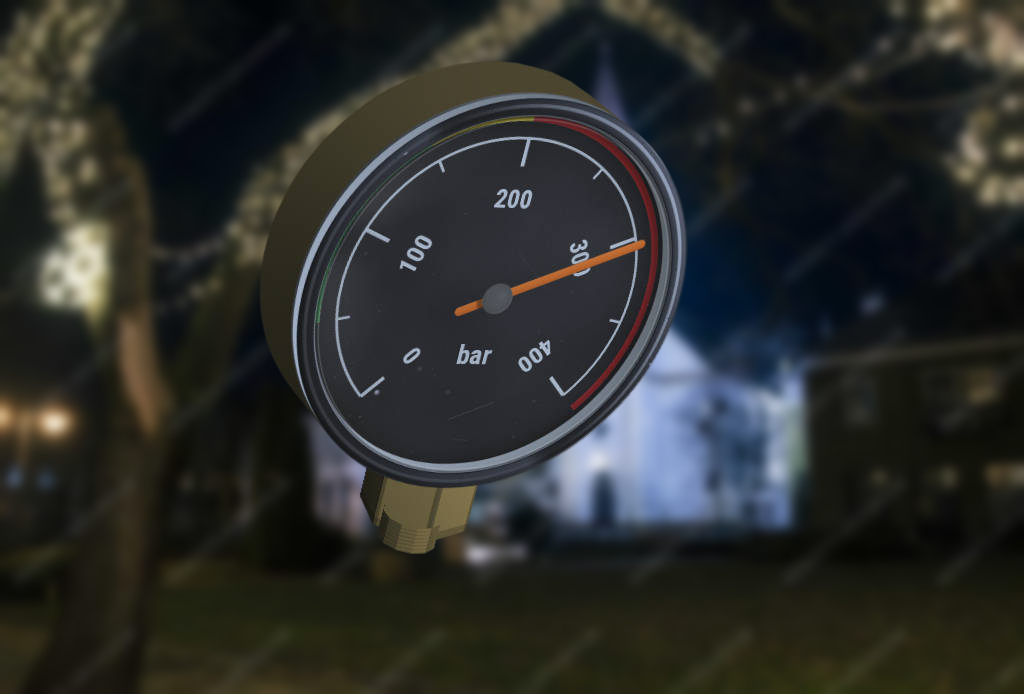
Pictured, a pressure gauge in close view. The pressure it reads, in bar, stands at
300 bar
